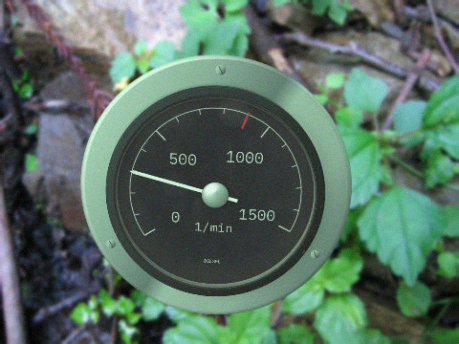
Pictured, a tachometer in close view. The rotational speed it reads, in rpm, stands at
300 rpm
